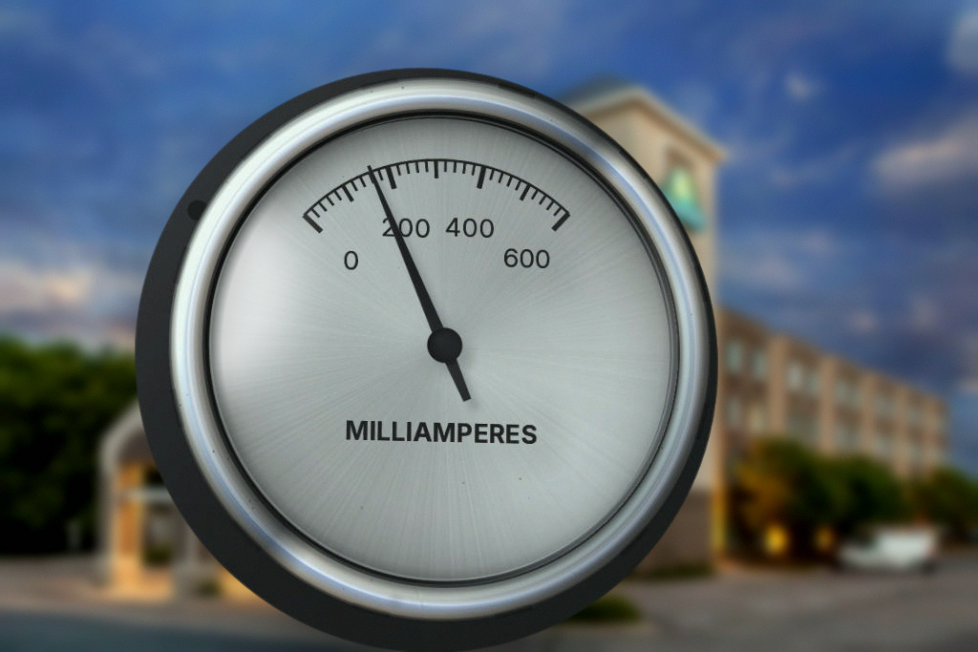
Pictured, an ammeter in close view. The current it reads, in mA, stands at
160 mA
